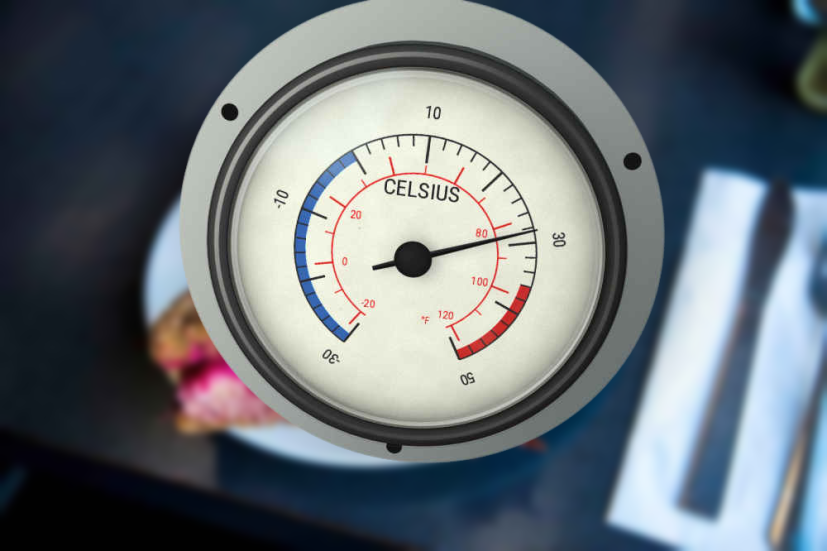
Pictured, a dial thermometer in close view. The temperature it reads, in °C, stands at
28 °C
